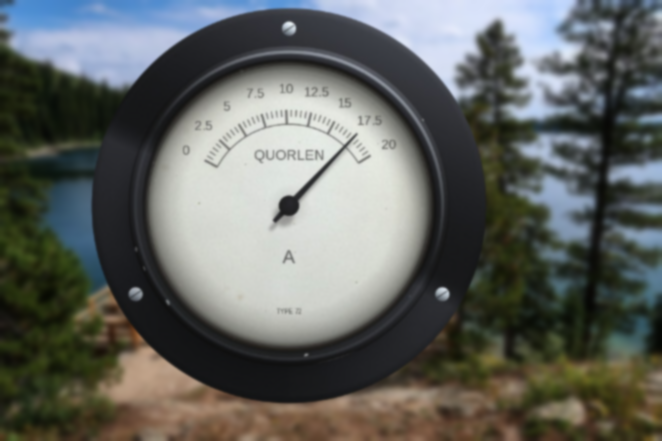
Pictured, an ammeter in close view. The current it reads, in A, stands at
17.5 A
